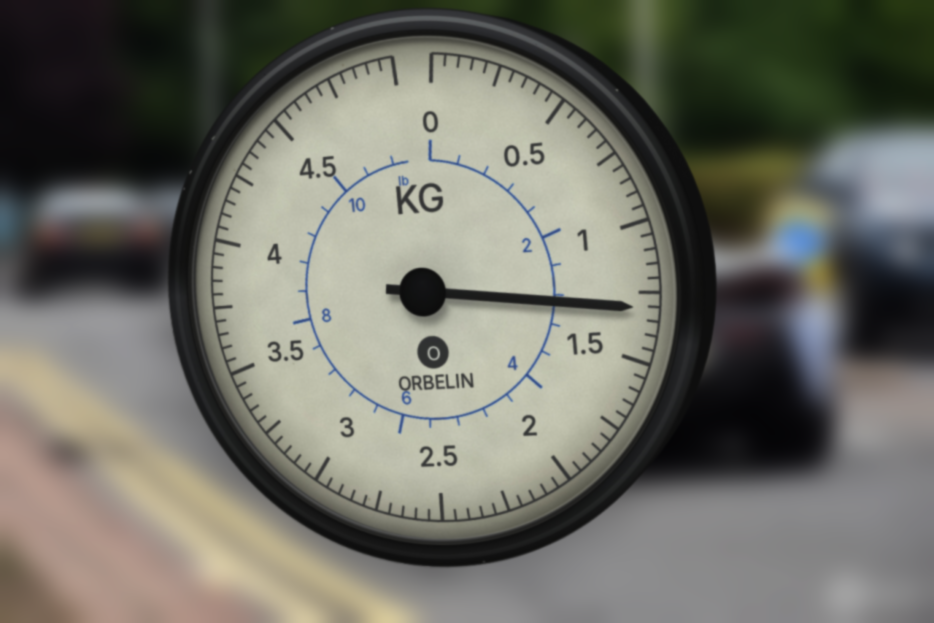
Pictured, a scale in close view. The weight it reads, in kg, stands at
1.3 kg
